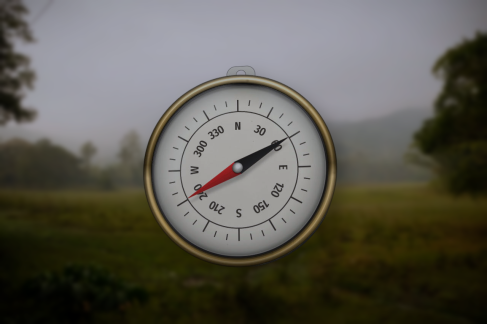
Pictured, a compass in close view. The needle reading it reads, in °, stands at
240 °
